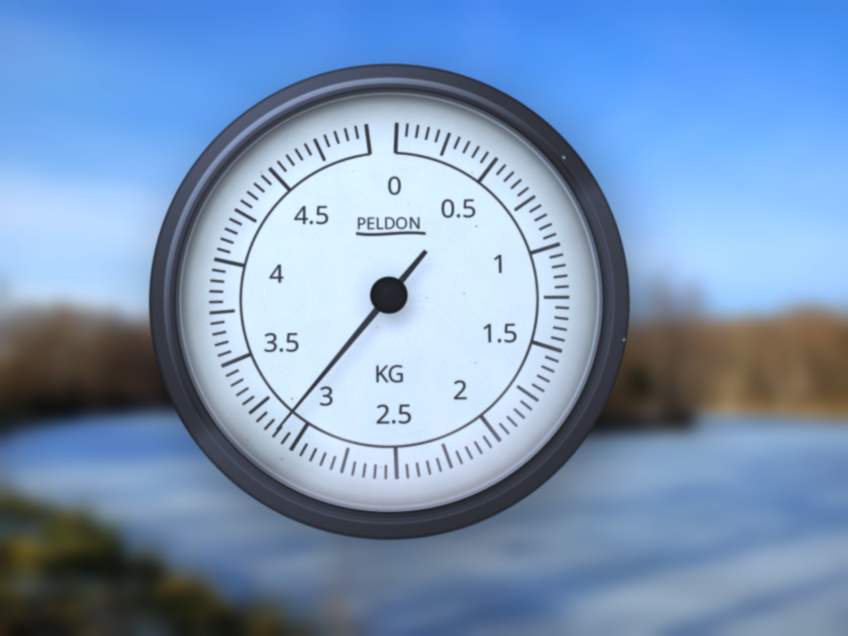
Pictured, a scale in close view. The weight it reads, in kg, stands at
3.1 kg
